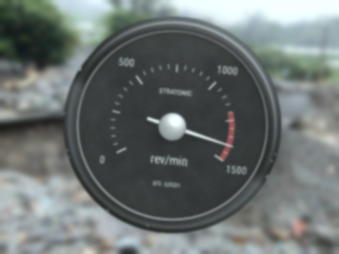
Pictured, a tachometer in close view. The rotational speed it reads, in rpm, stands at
1400 rpm
